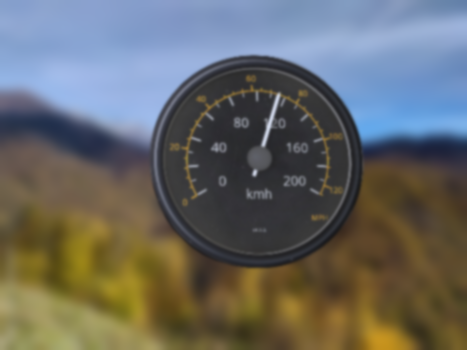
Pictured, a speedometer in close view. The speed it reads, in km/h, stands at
115 km/h
